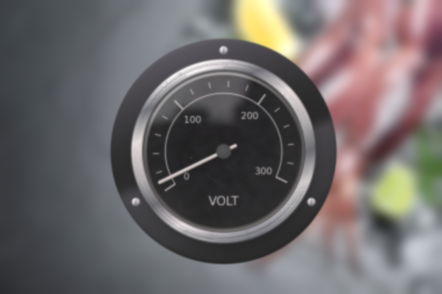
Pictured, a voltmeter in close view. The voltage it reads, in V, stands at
10 V
